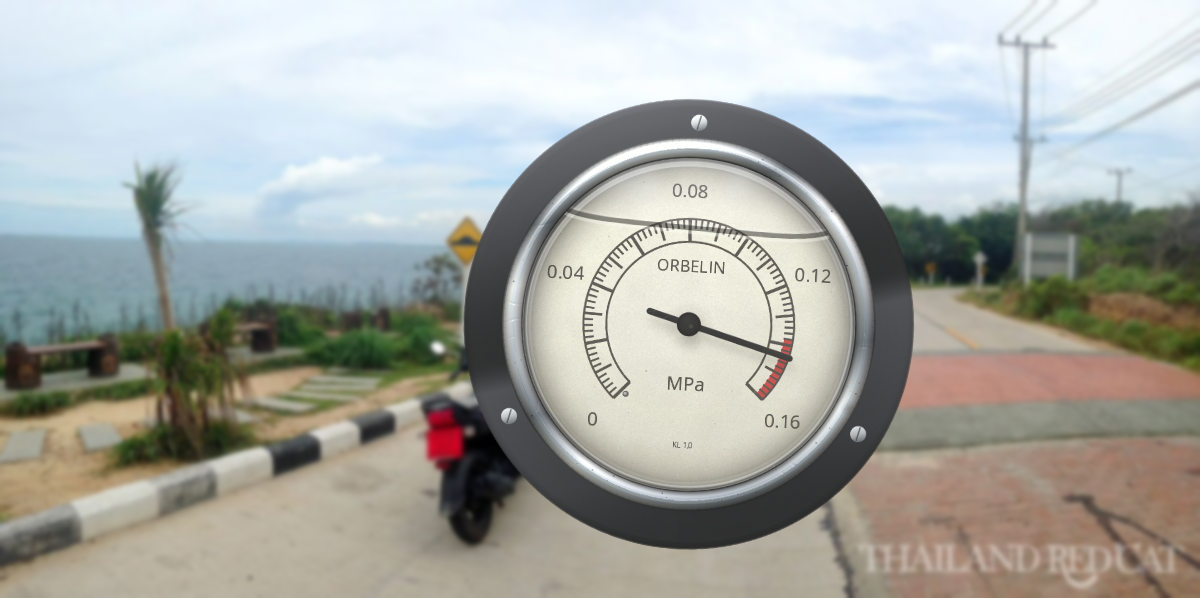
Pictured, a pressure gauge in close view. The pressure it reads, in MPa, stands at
0.144 MPa
